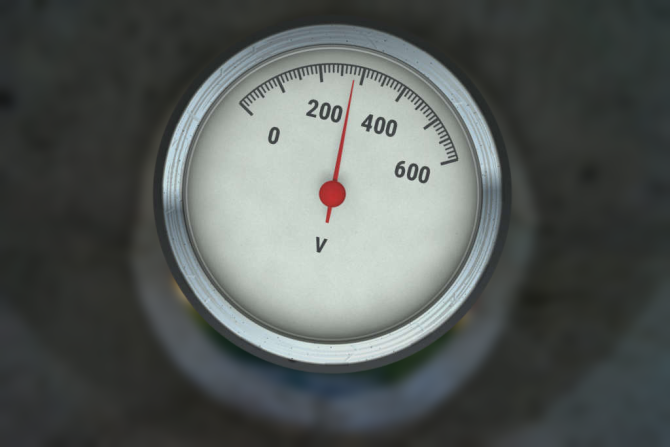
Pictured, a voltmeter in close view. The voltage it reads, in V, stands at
280 V
